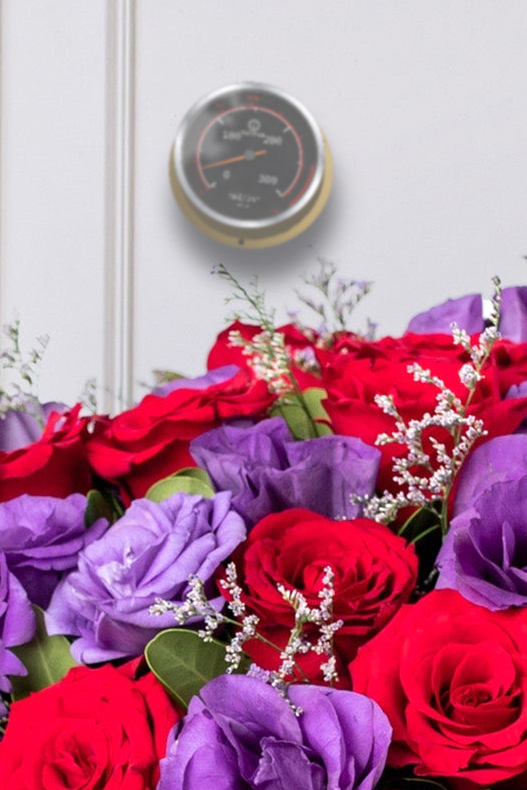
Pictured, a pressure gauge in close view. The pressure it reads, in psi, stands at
25 psi
